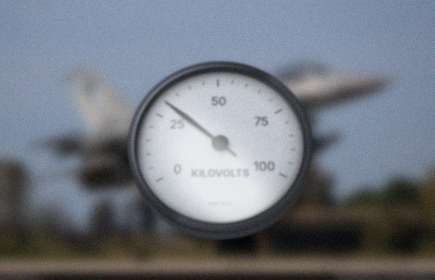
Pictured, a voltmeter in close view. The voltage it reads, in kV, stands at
30 kV
